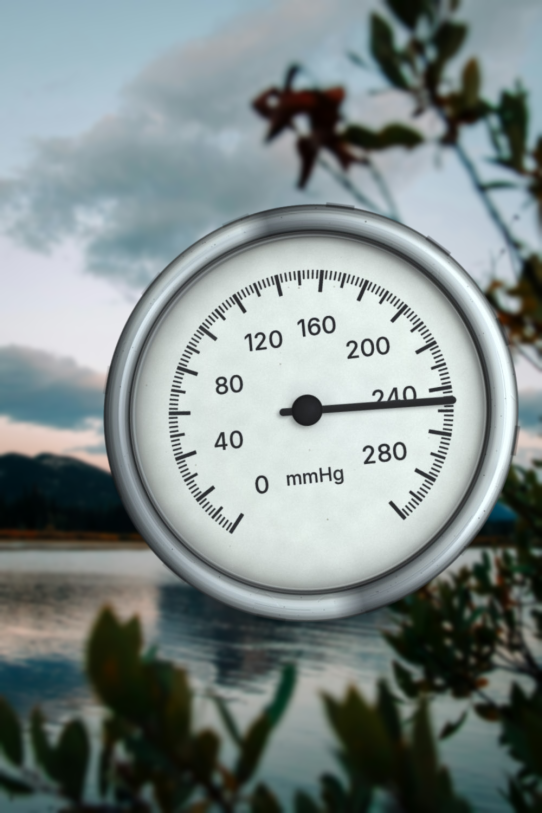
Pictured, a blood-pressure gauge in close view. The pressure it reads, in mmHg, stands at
246 mmHg
